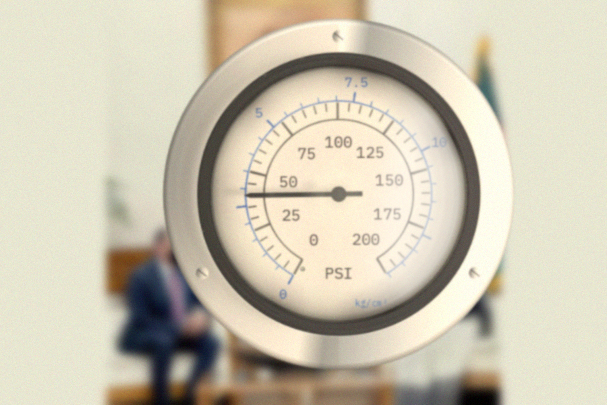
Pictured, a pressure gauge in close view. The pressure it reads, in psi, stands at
40 psi
